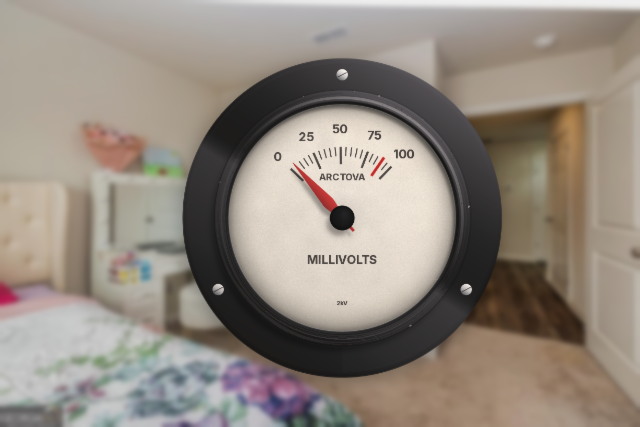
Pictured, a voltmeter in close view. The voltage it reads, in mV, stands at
5 mV
